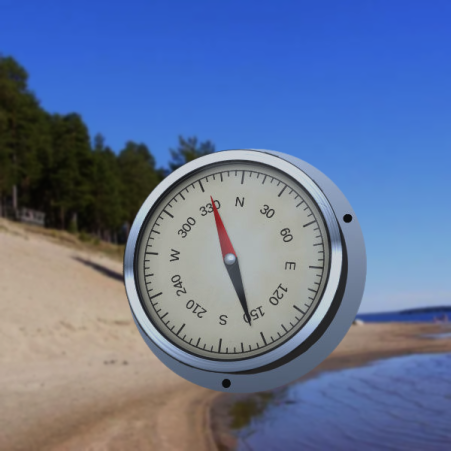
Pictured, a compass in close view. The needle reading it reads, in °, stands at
335 °
